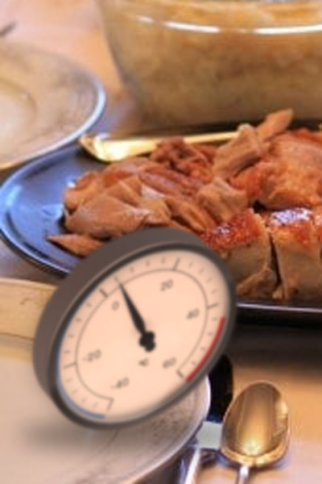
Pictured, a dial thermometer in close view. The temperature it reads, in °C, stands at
4 °C
